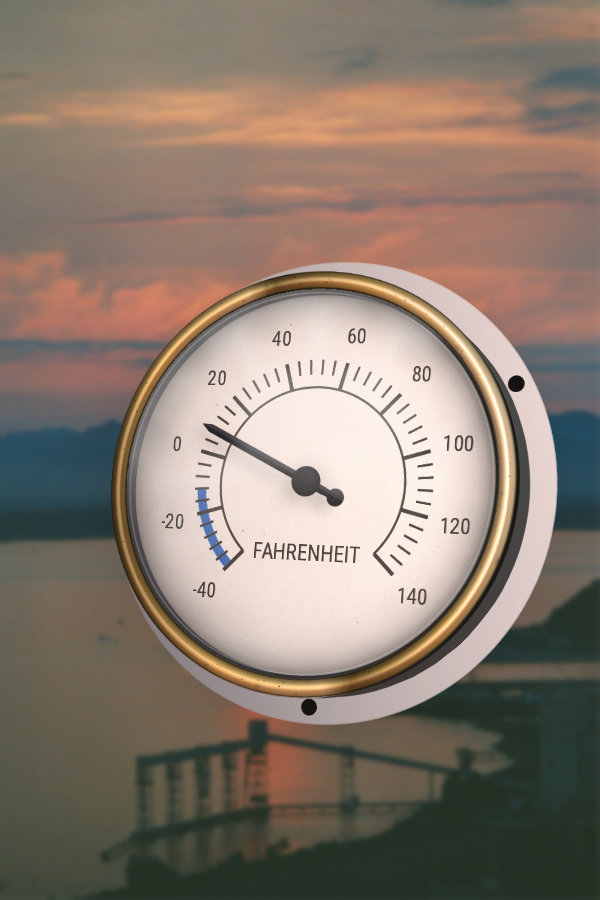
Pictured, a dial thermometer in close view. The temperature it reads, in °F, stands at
8 °F
